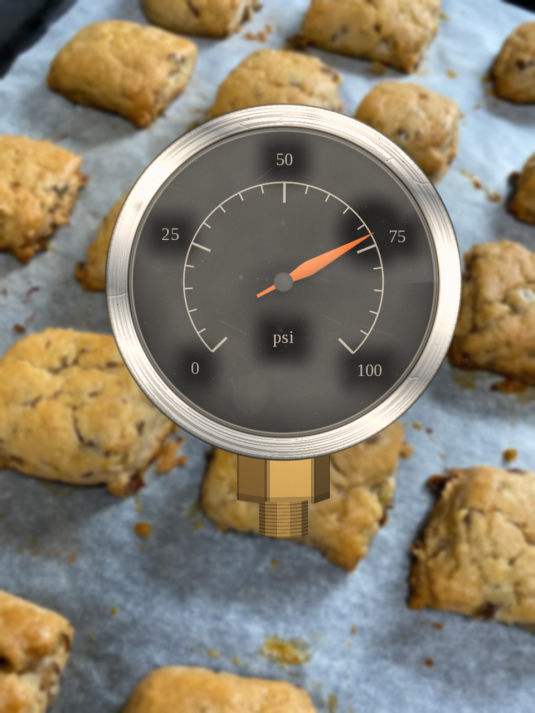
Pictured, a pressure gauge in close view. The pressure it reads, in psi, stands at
72.5 psi
